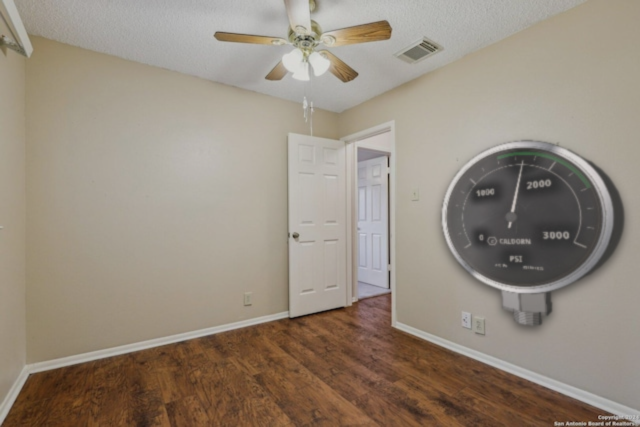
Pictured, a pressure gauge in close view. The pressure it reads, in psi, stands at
1700 psi
